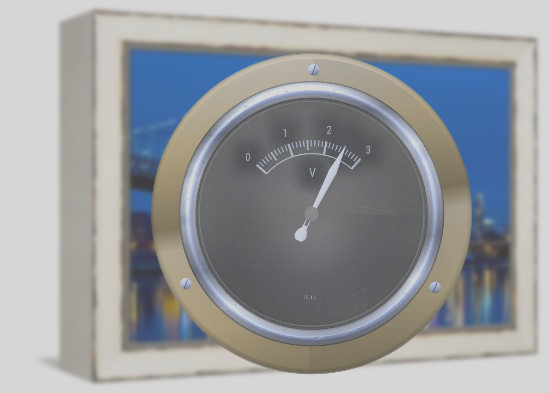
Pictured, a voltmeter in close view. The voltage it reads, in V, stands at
2.5 V
